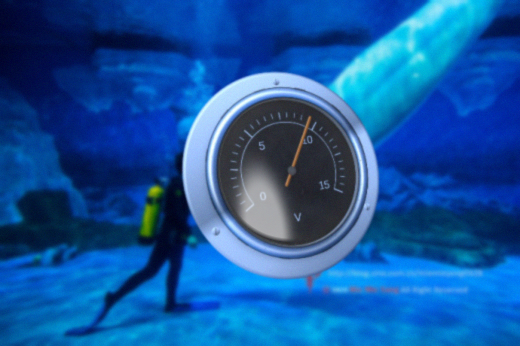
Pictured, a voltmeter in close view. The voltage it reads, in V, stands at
9.5 V
